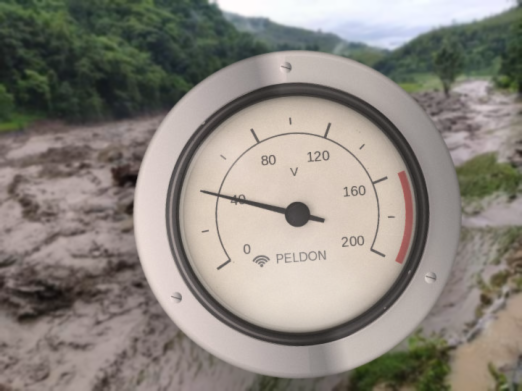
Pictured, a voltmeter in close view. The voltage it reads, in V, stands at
40 V
